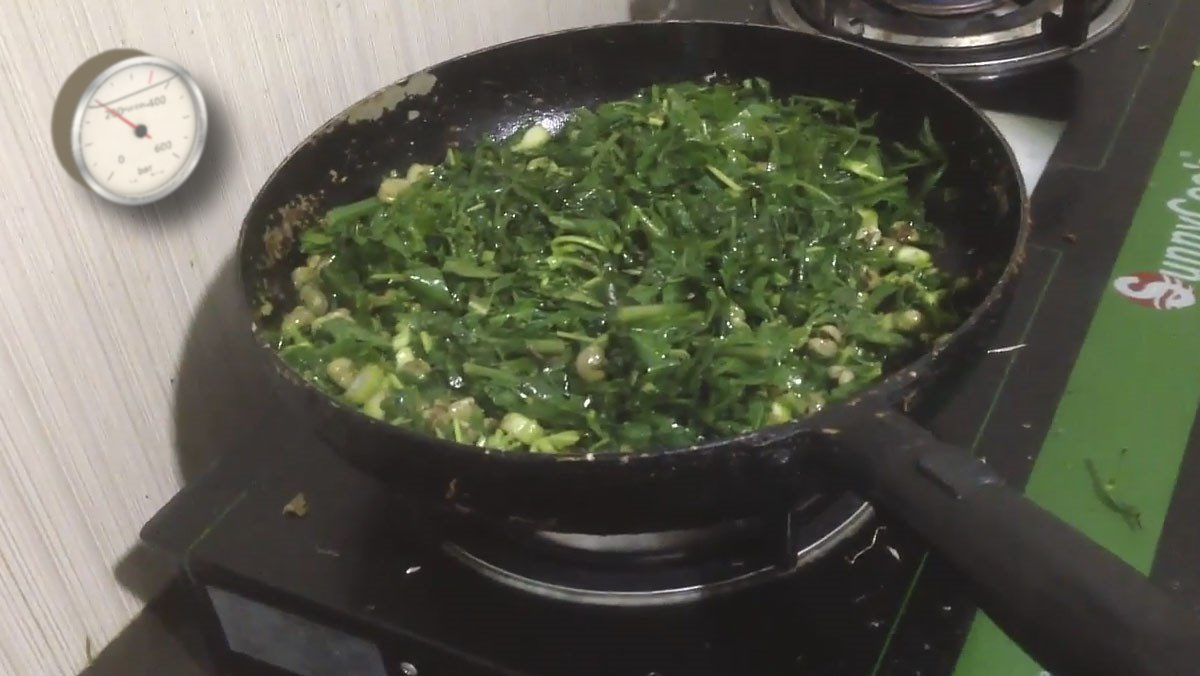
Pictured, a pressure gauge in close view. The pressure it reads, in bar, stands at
200 bar
